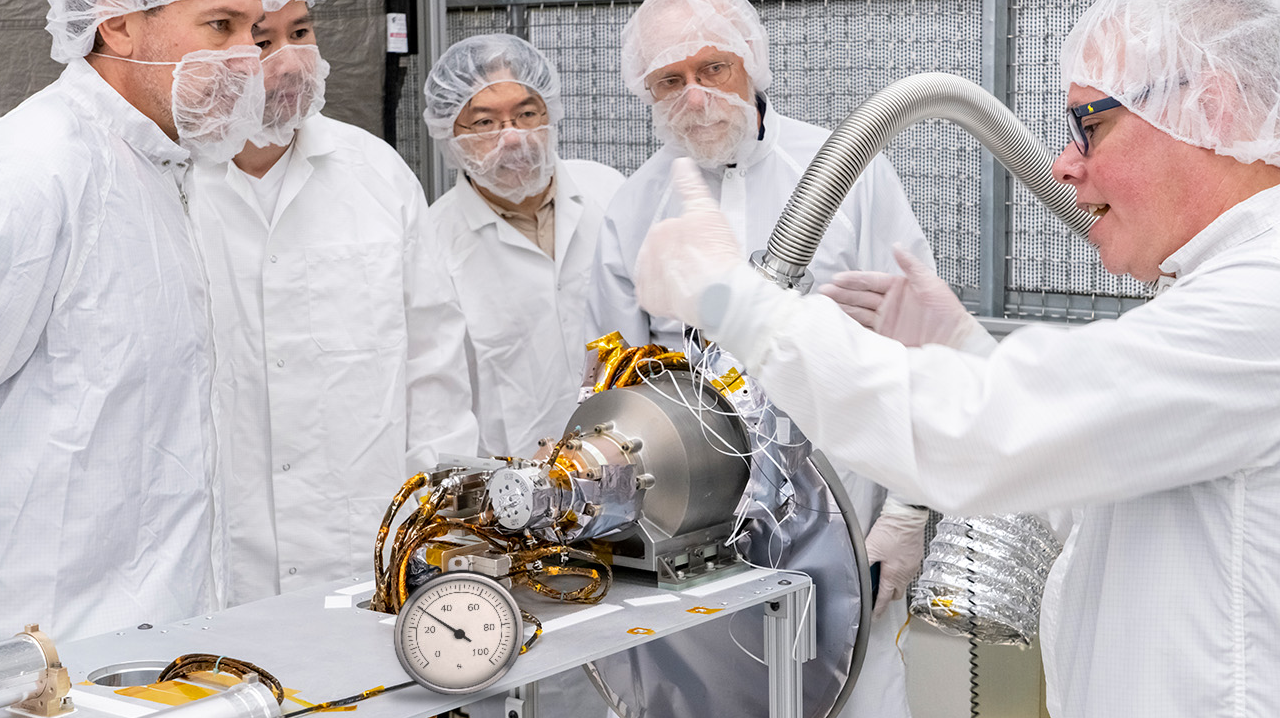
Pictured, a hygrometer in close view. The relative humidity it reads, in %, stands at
30 %
